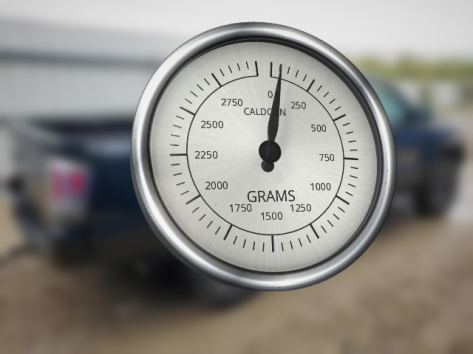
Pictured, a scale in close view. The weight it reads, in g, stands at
50 g
